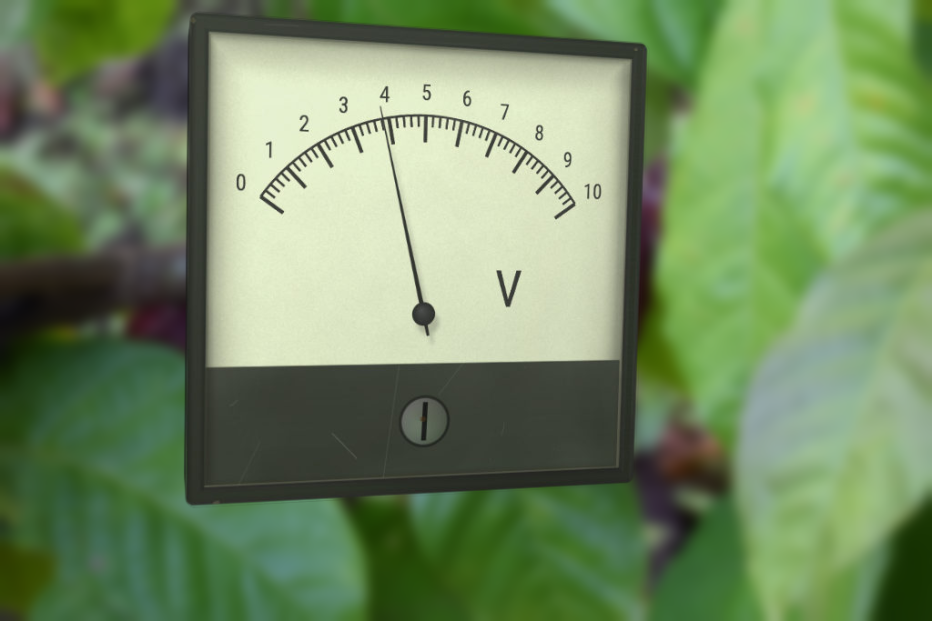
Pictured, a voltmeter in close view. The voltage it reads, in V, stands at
3.8 V
